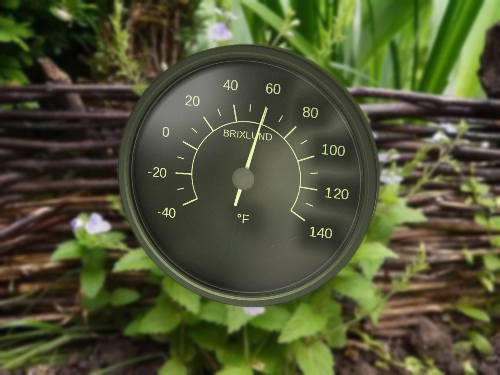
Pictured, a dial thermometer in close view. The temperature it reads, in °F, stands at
60 °F
